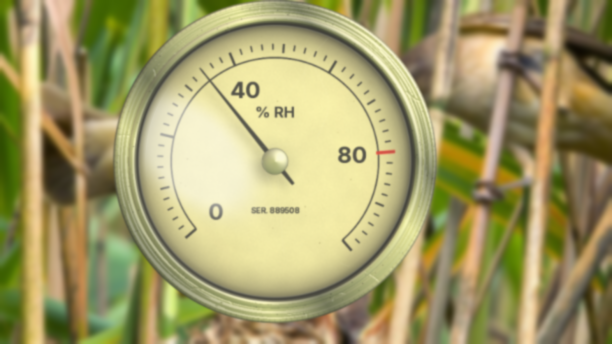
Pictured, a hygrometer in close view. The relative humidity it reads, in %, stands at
34 %
